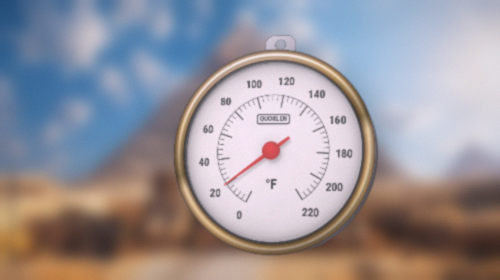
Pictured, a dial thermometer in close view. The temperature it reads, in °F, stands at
20 °F
